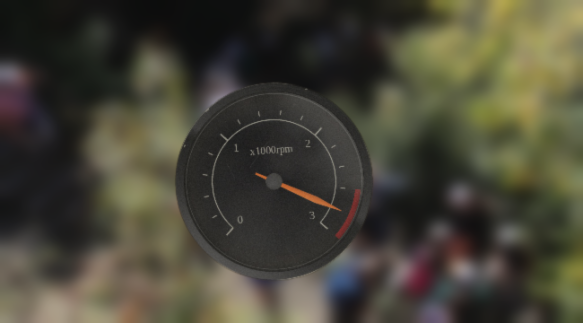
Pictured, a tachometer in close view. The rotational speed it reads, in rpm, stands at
2800 rpm
